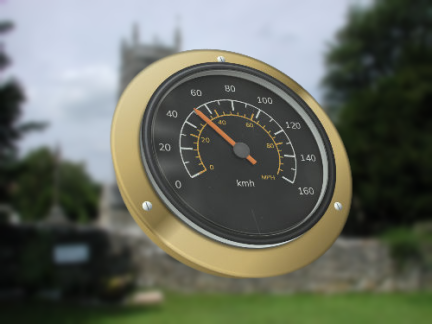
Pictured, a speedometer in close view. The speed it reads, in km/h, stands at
50 km/h
